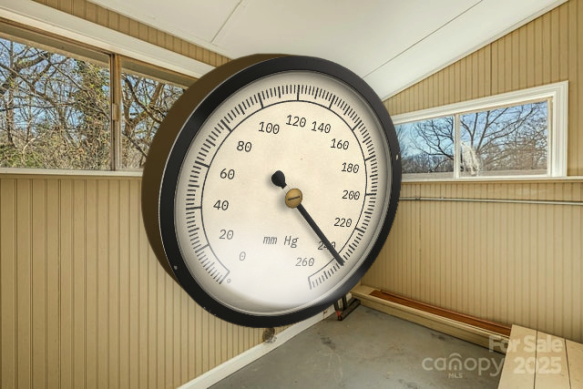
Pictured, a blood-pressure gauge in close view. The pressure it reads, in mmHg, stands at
240 mmHg
